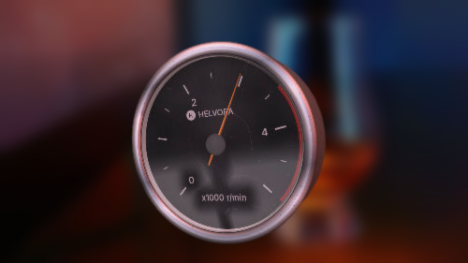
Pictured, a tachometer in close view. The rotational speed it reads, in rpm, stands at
3000 rpm
